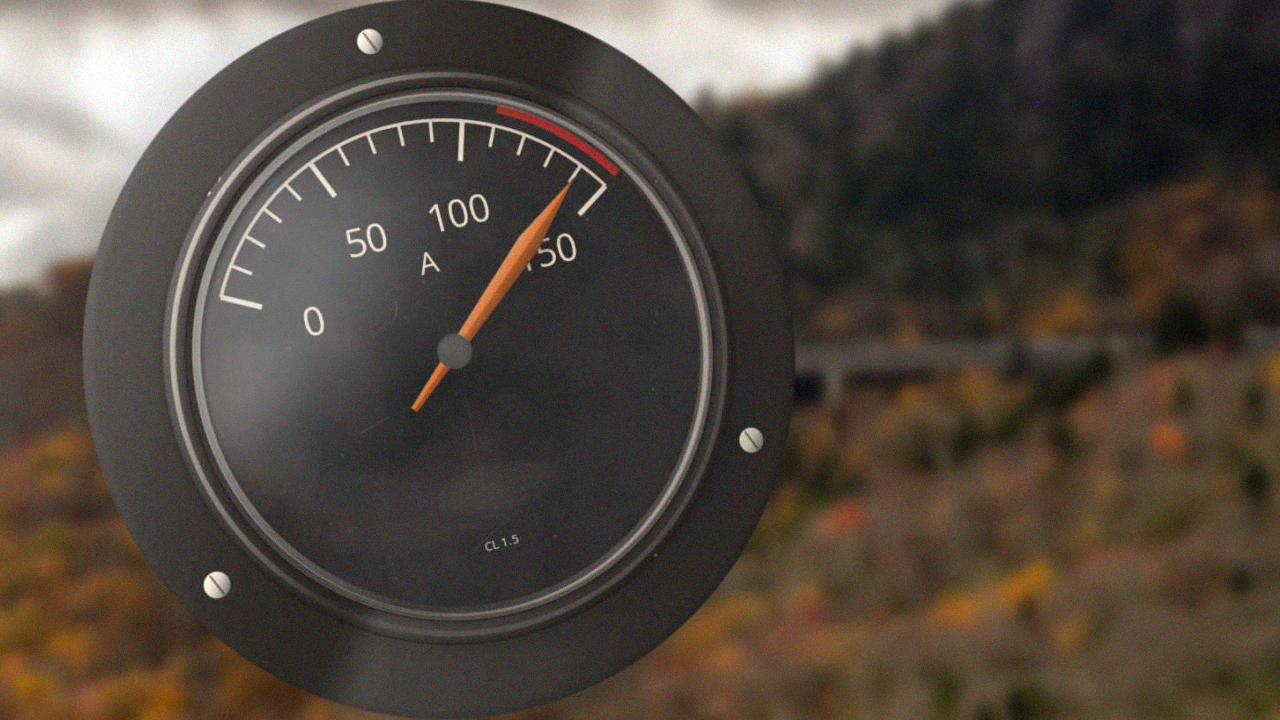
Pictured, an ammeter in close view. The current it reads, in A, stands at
140 A
